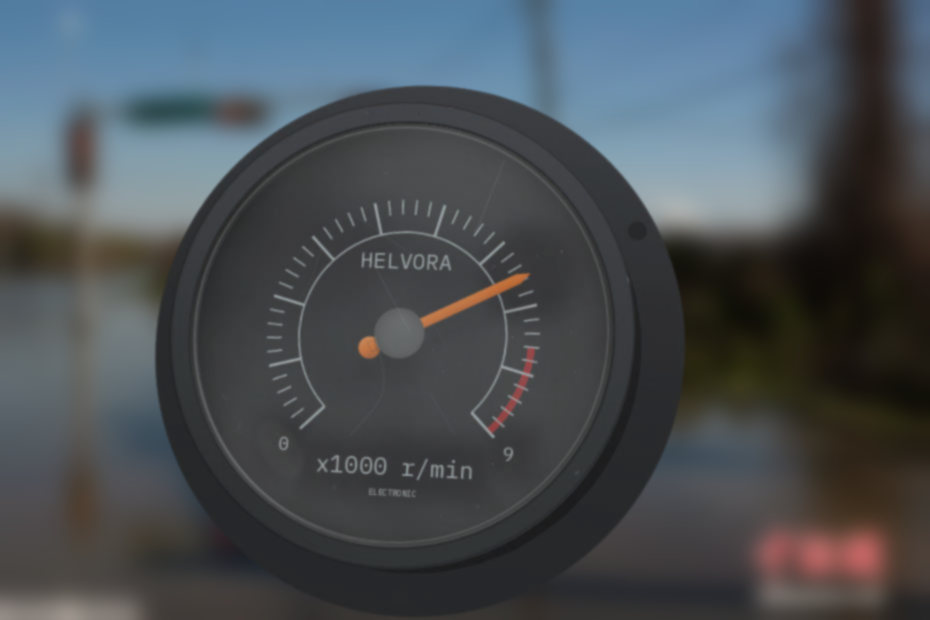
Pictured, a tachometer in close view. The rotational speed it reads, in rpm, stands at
6600 rpm
